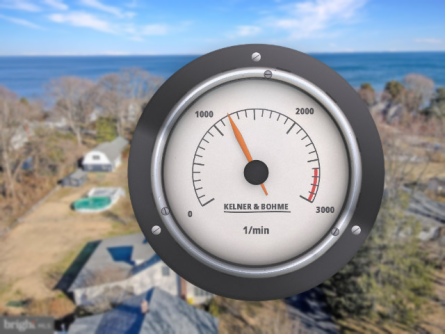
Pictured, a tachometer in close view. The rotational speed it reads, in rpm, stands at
1200 rpm
